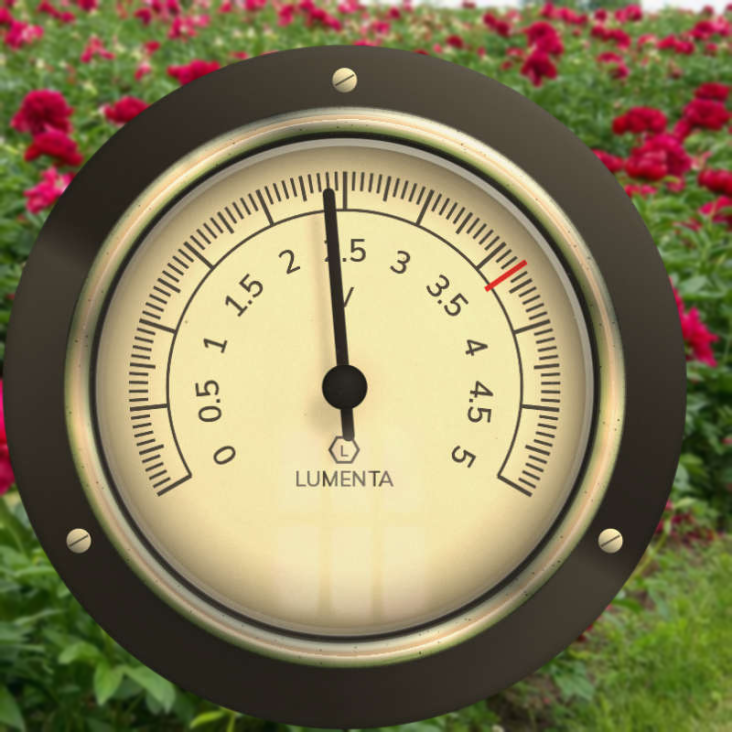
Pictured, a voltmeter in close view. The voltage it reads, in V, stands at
2.4 V
